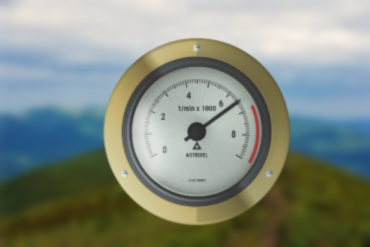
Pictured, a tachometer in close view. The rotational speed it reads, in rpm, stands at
6500 rpm
